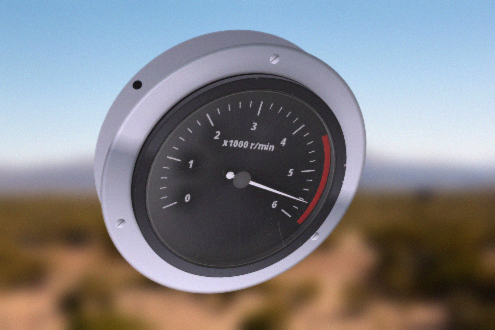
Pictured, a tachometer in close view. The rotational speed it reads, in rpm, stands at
5600 rpm
